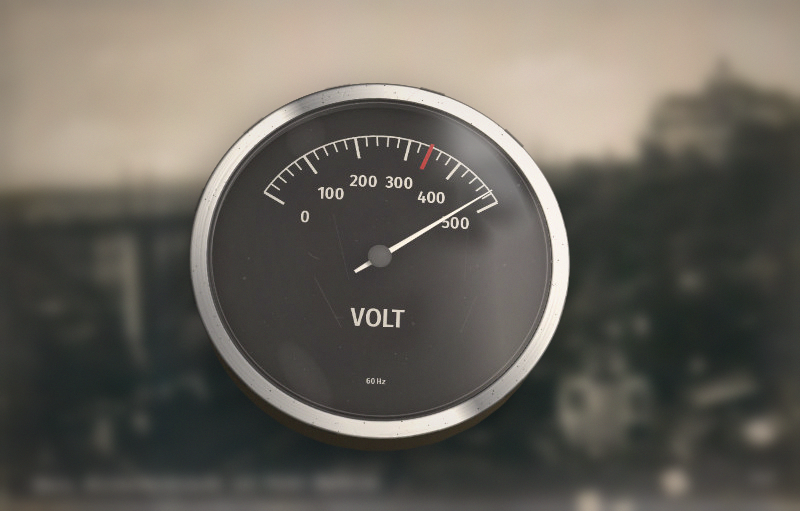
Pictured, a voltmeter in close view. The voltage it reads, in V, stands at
480 V
